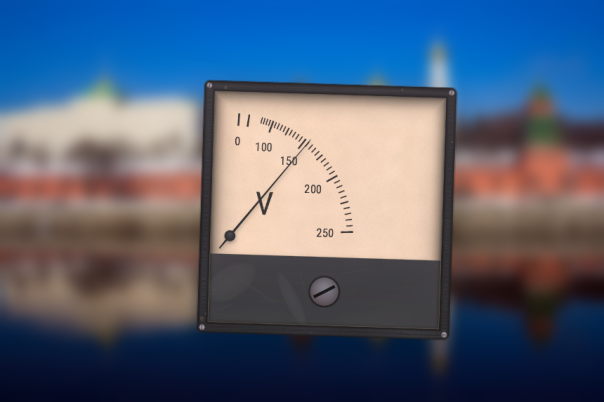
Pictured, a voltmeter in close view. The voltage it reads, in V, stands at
155 V
